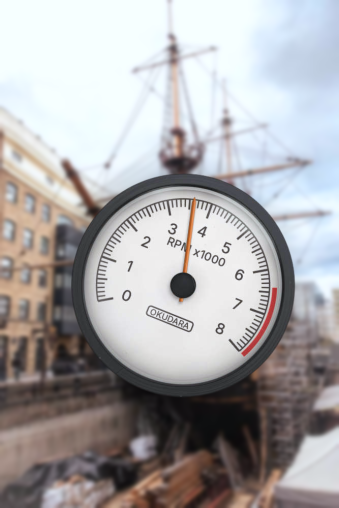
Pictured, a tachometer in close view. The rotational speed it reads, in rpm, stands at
3600 rpm
